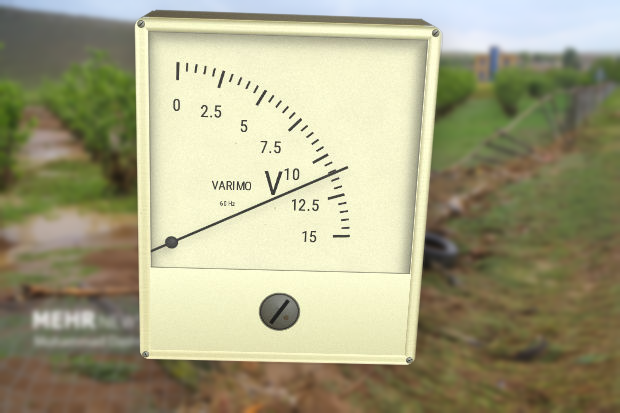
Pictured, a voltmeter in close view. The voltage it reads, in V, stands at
11 V
